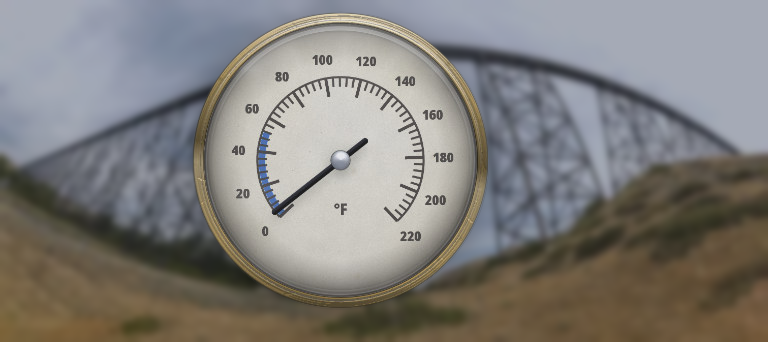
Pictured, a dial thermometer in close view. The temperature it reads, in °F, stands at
4 °F
